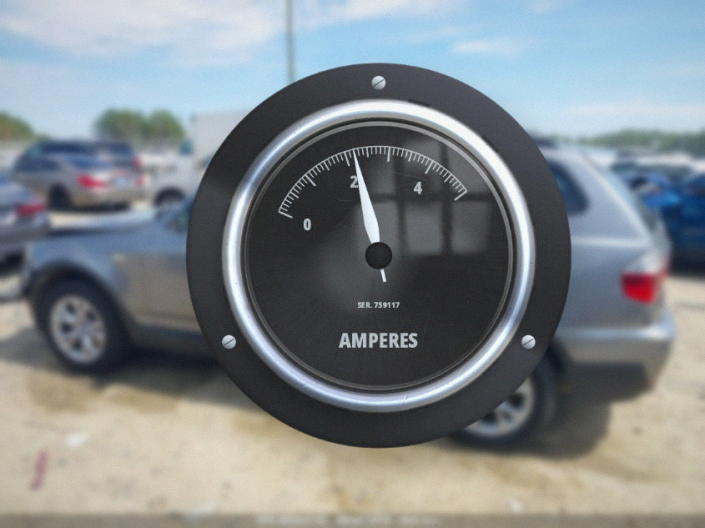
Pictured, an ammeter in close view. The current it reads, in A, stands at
2.2 A
